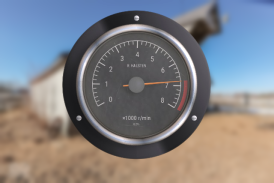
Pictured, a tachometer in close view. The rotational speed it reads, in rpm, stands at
6800 rpm
